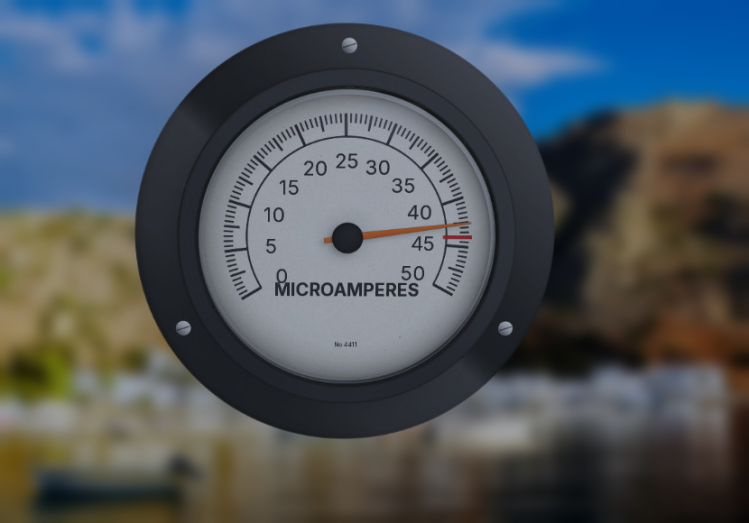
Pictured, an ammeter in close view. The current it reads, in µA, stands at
42.5 µA
